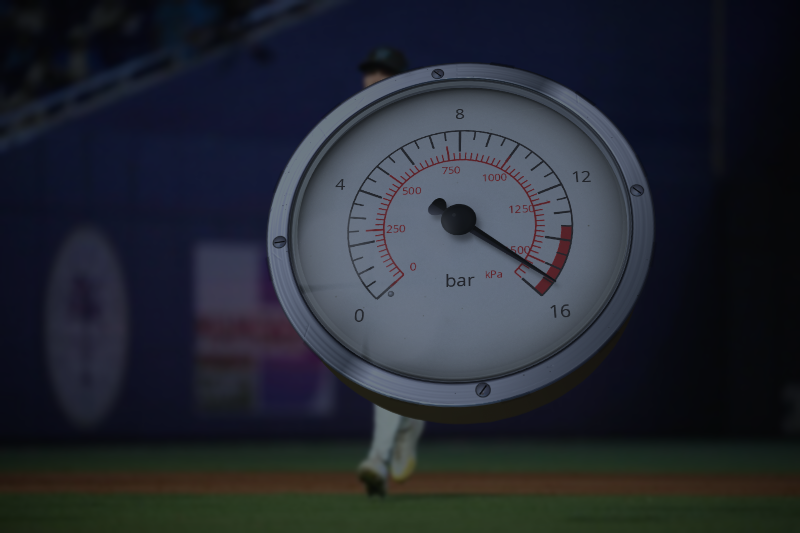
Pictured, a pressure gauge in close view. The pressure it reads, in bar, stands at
15.5 bar
